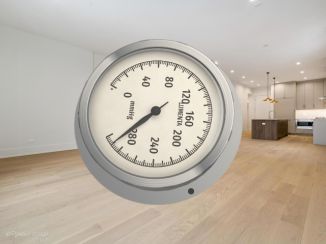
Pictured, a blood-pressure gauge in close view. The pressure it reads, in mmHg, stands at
290 mmHg
